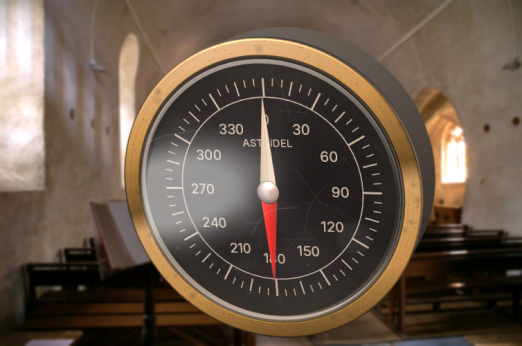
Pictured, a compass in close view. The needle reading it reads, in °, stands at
180 °
